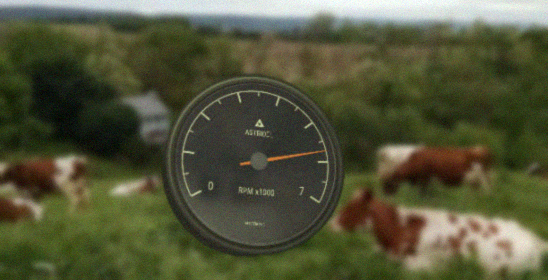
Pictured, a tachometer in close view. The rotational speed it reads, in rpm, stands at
5750 rpm
